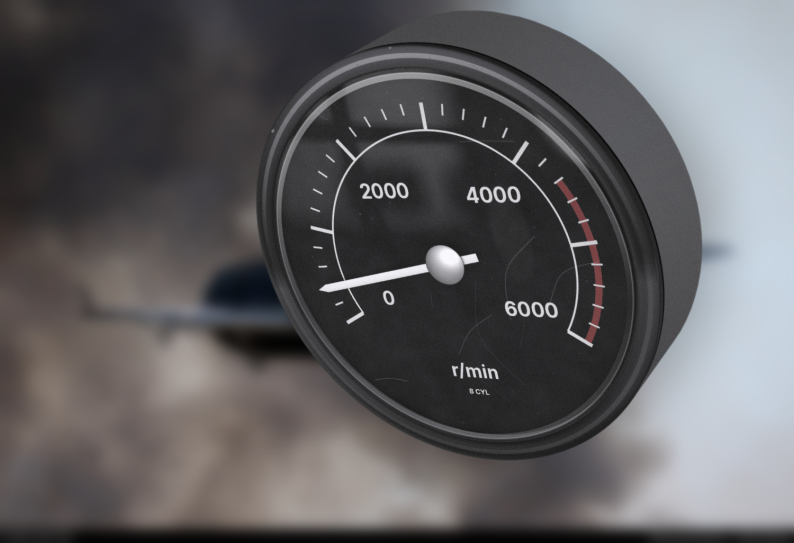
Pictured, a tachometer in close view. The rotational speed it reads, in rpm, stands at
400 rpm
